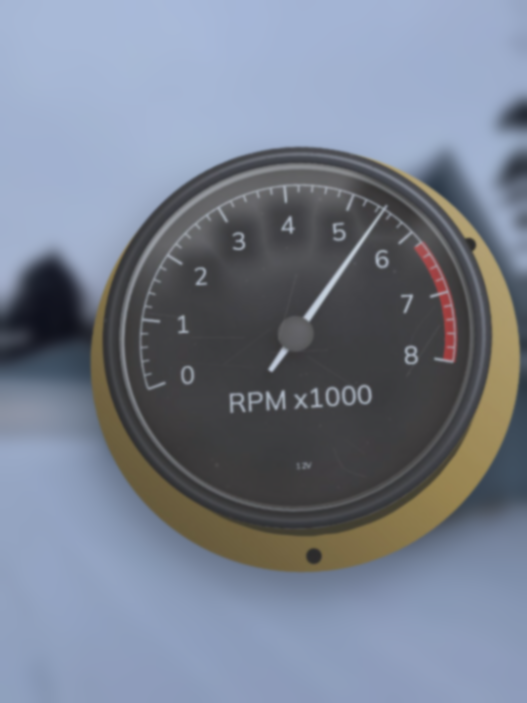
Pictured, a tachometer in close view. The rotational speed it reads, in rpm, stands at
5500 rpm
